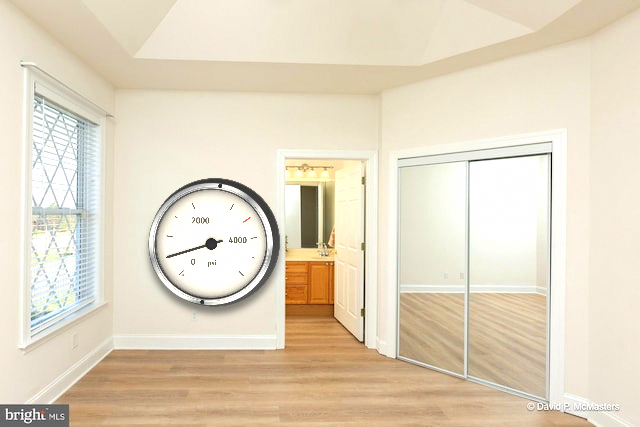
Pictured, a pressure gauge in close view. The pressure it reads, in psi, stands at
500 psi
